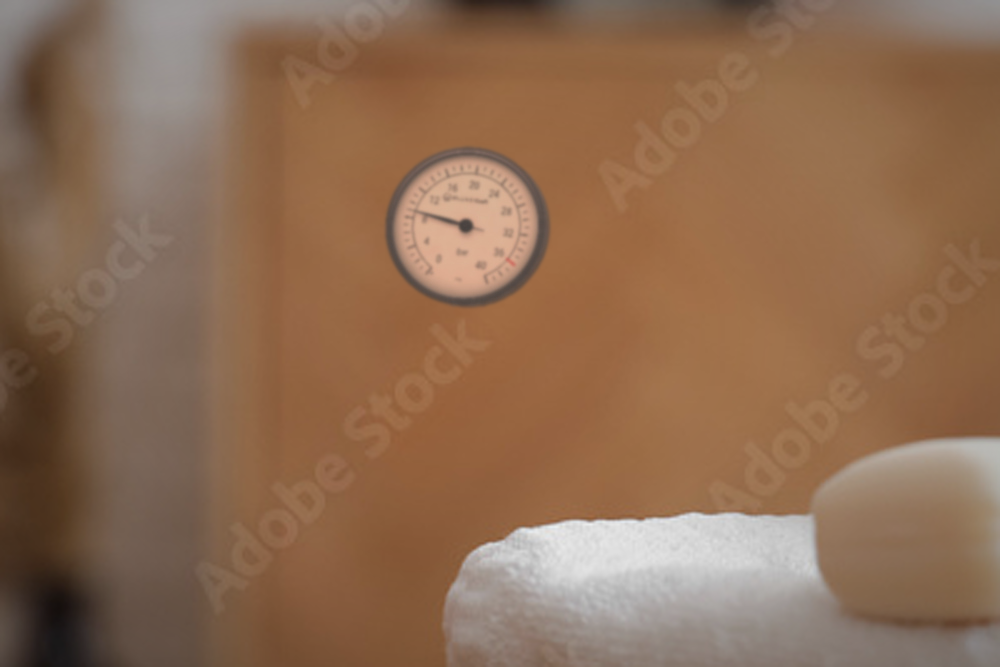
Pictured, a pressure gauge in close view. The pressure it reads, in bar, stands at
9 bar
